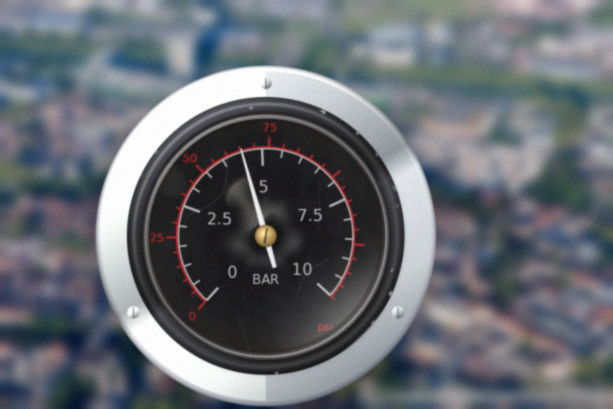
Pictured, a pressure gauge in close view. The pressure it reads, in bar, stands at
4.5 bar
